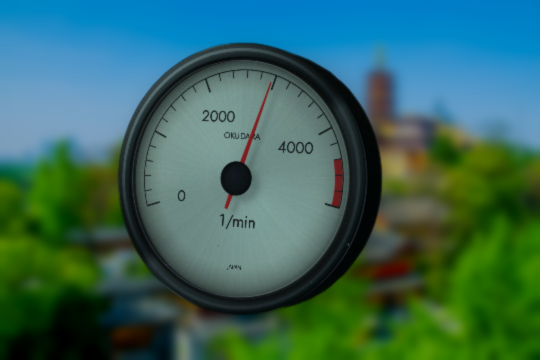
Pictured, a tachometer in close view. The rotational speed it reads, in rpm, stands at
3000 rpm
